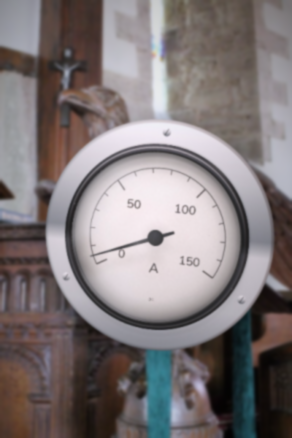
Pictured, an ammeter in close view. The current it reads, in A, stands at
5 A
